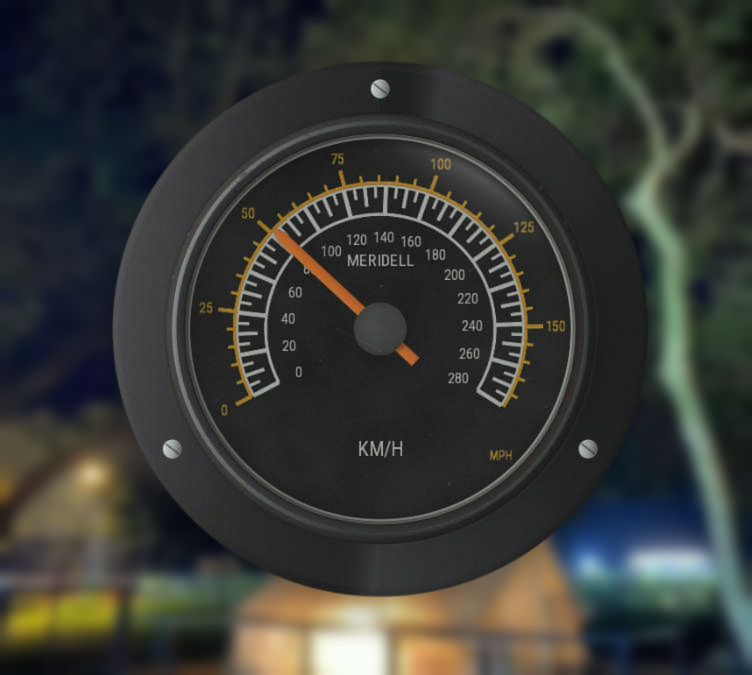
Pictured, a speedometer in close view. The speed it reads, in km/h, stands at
82.5 km/h
